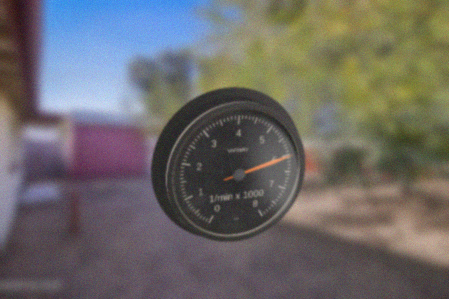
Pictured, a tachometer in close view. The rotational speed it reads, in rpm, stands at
6000 rpm
